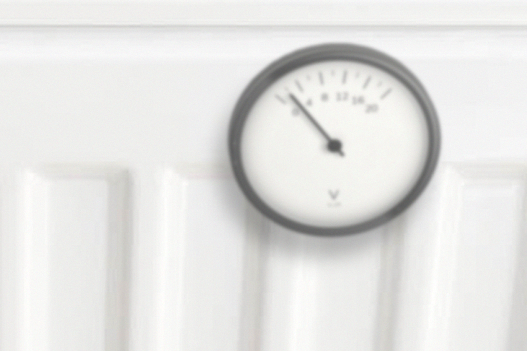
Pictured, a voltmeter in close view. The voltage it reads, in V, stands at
2 V
